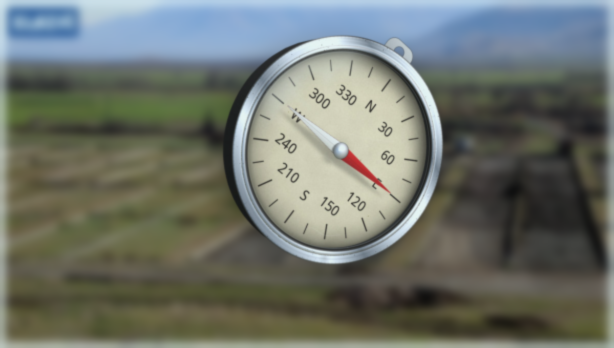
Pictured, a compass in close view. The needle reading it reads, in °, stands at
90 °
